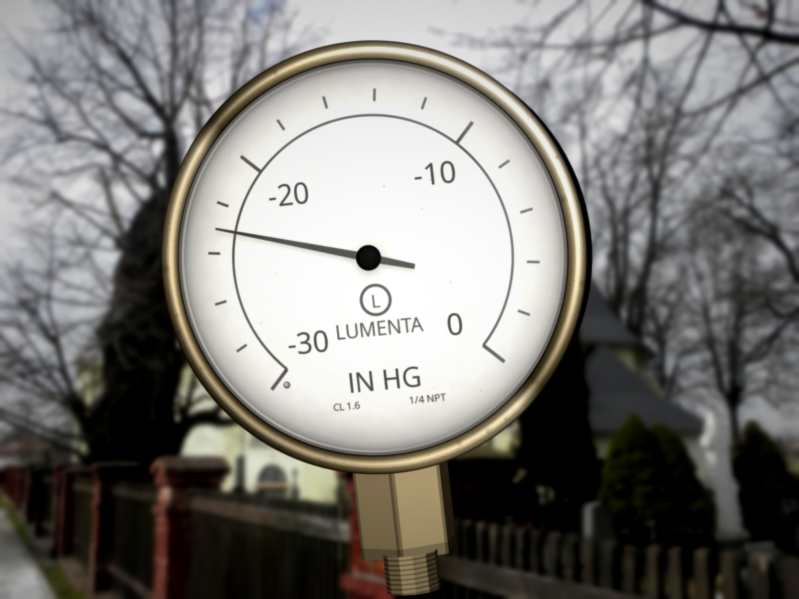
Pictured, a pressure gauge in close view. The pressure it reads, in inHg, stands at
-23 inHg
